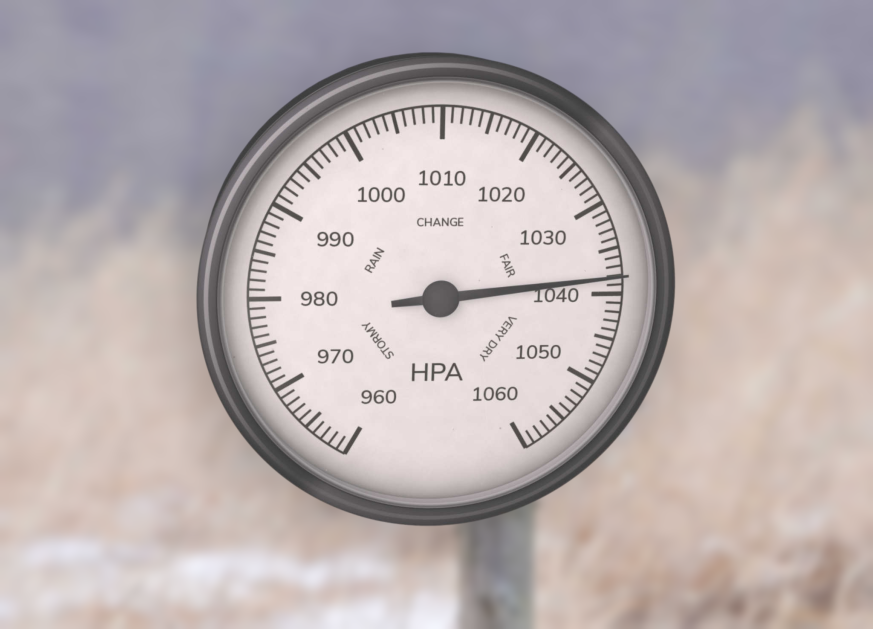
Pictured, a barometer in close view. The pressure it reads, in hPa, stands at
1038 hPa
